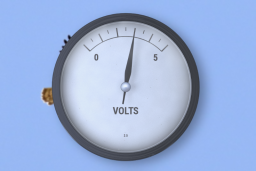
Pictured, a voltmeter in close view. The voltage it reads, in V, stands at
3 V
